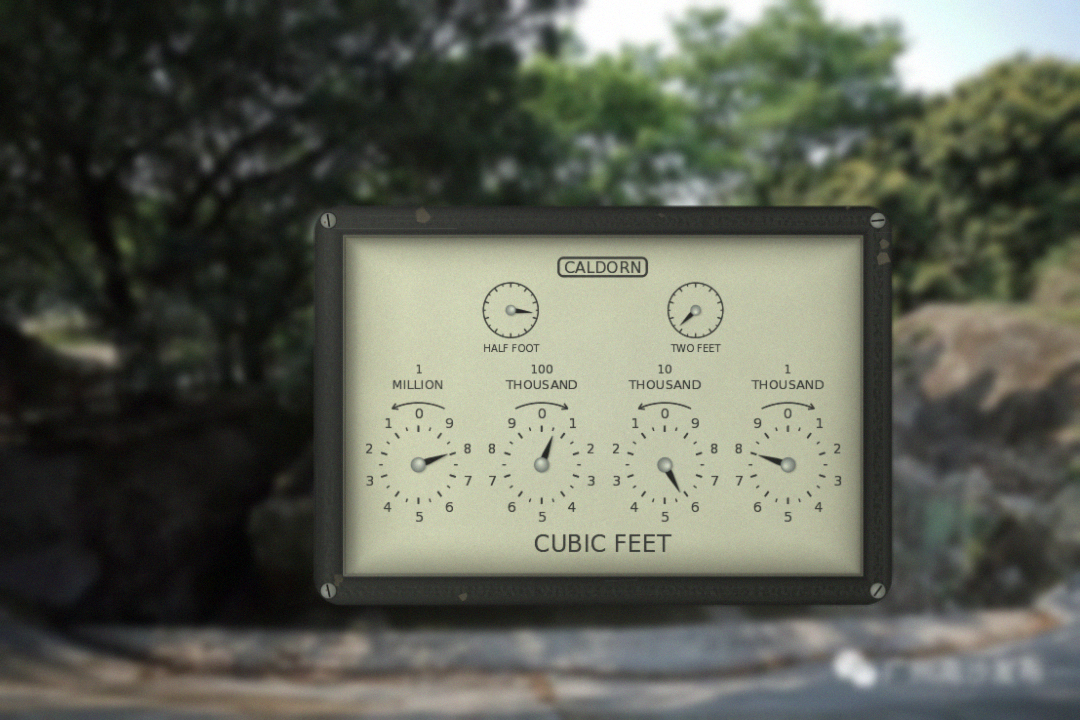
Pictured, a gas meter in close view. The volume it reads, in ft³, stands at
805800 ft³
